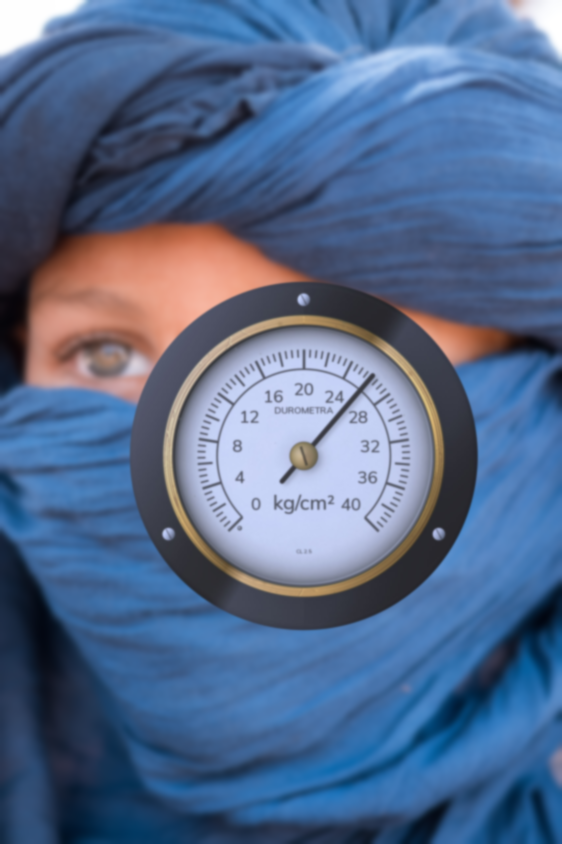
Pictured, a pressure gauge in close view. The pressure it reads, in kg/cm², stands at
26 kg/cm²
